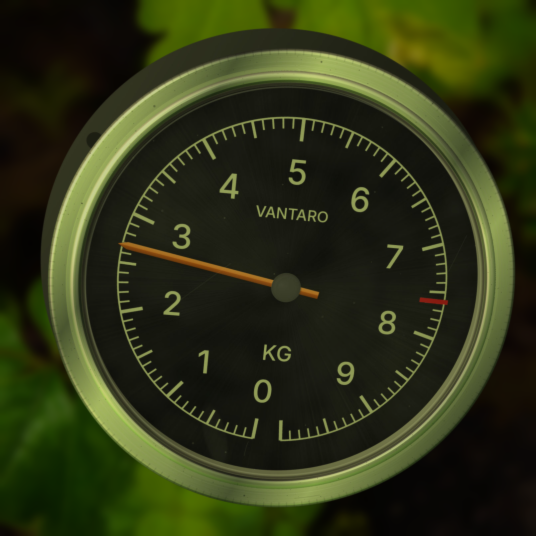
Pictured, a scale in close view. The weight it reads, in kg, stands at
2.7 kg
